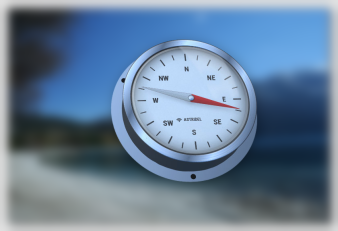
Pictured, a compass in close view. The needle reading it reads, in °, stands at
105 °
